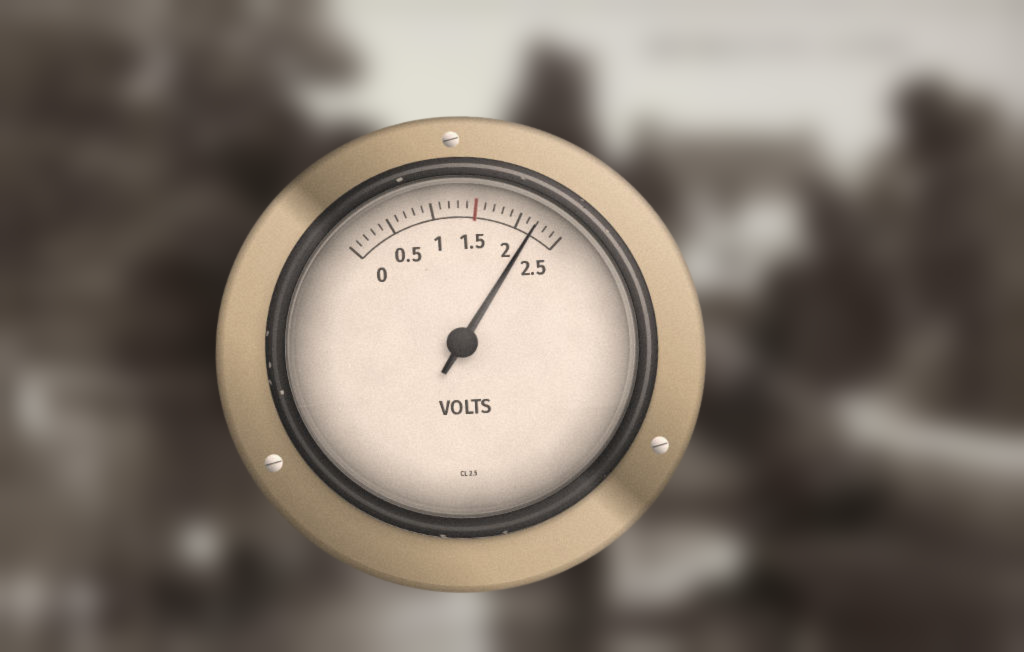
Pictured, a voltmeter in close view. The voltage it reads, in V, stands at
2.2 V
